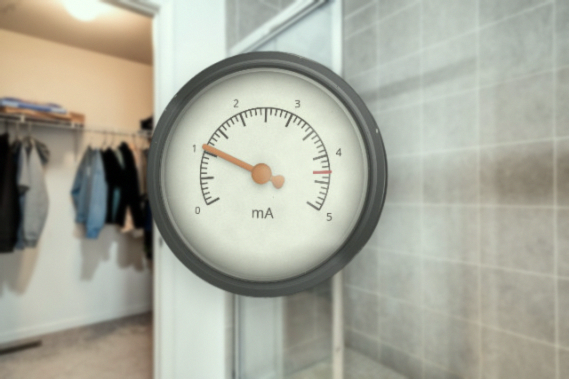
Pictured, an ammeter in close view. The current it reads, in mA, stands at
1.1 mA
